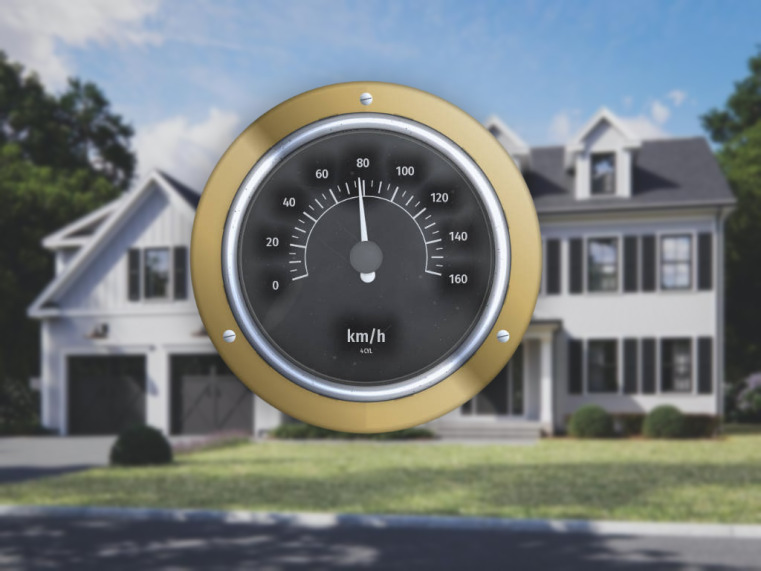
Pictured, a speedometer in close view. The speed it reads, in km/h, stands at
77.5 km/h
